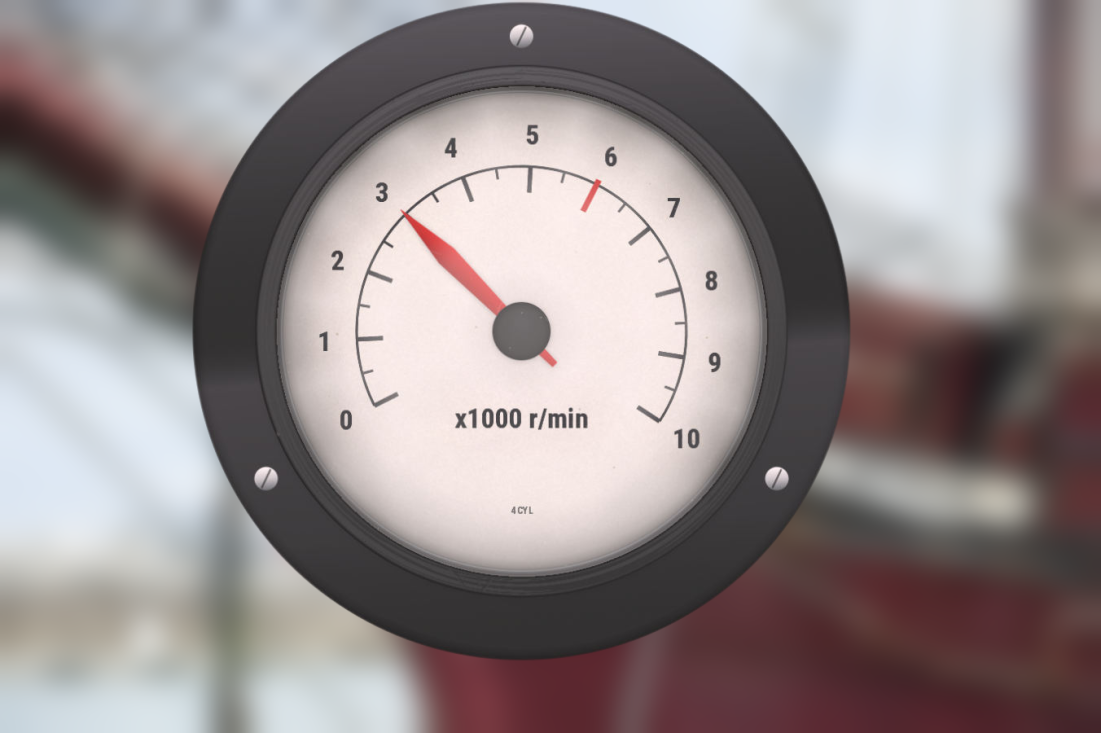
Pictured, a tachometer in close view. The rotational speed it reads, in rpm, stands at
3000 rpm
